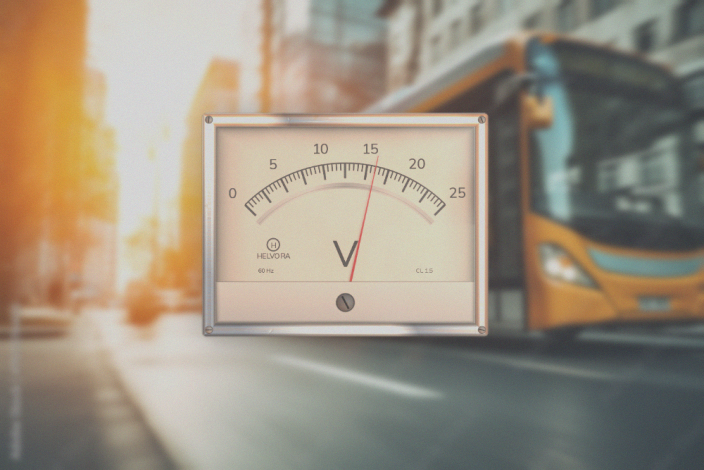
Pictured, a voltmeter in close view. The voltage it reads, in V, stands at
16 V
